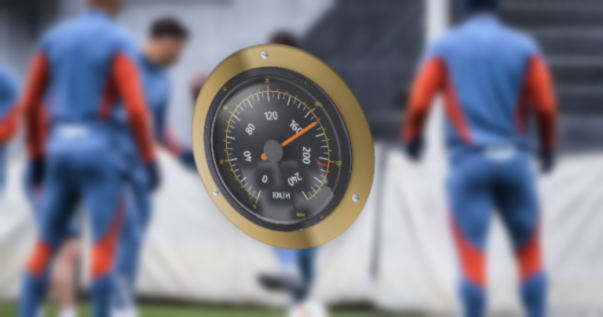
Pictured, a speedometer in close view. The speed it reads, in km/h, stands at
170 km/h
